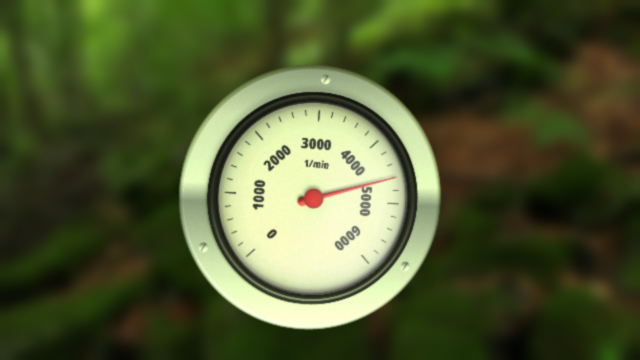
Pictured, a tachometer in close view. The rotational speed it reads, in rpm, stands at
4600 rpm
